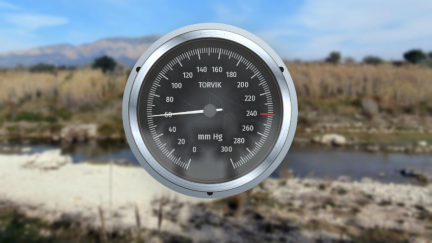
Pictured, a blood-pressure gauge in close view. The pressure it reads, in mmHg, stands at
60 mmHg
